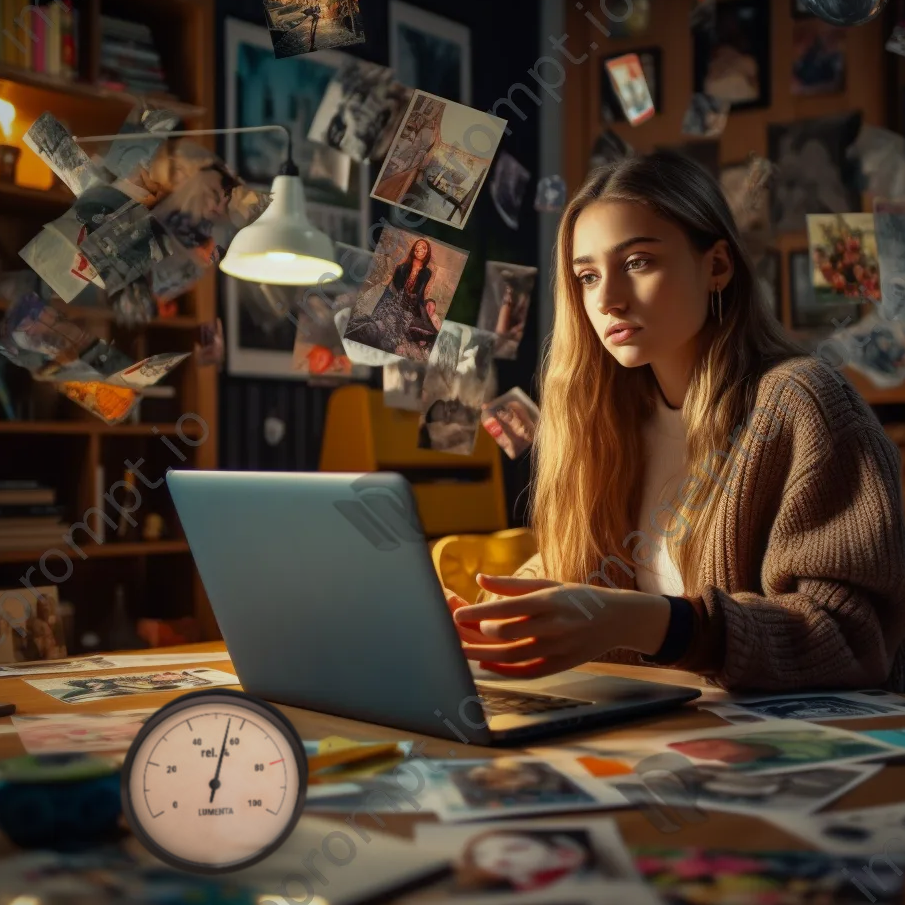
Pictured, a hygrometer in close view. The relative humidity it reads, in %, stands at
55 %
